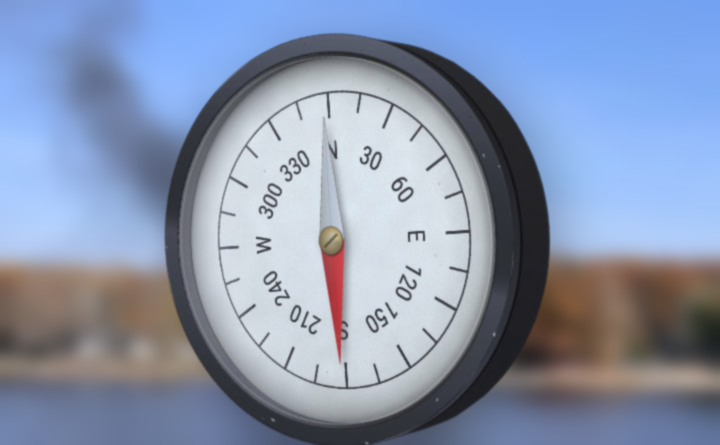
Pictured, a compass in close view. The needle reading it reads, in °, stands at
180 °
